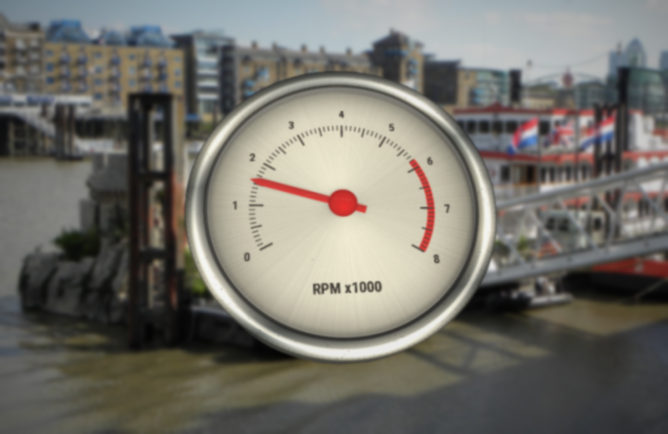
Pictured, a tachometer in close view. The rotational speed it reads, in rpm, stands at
1500 rpm
